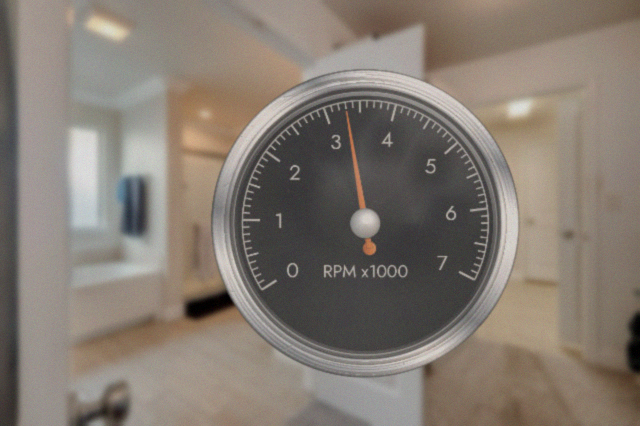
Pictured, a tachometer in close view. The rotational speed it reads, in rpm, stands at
3300 rpm
